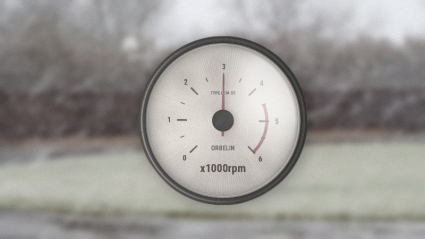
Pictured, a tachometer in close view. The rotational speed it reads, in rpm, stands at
3000 rpm
